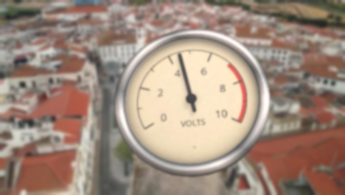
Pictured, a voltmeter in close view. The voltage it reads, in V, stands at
4.5 V
